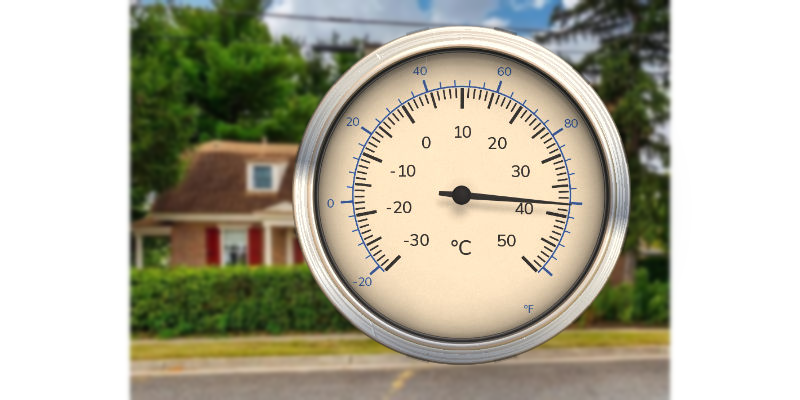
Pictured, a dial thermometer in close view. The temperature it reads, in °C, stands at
38 °C
